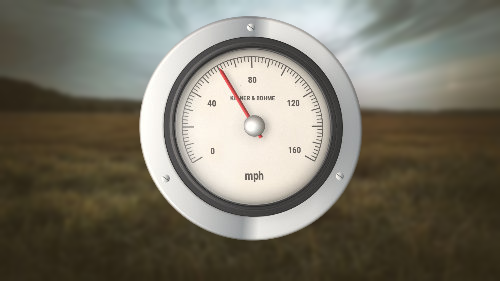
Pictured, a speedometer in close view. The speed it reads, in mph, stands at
60 mph
